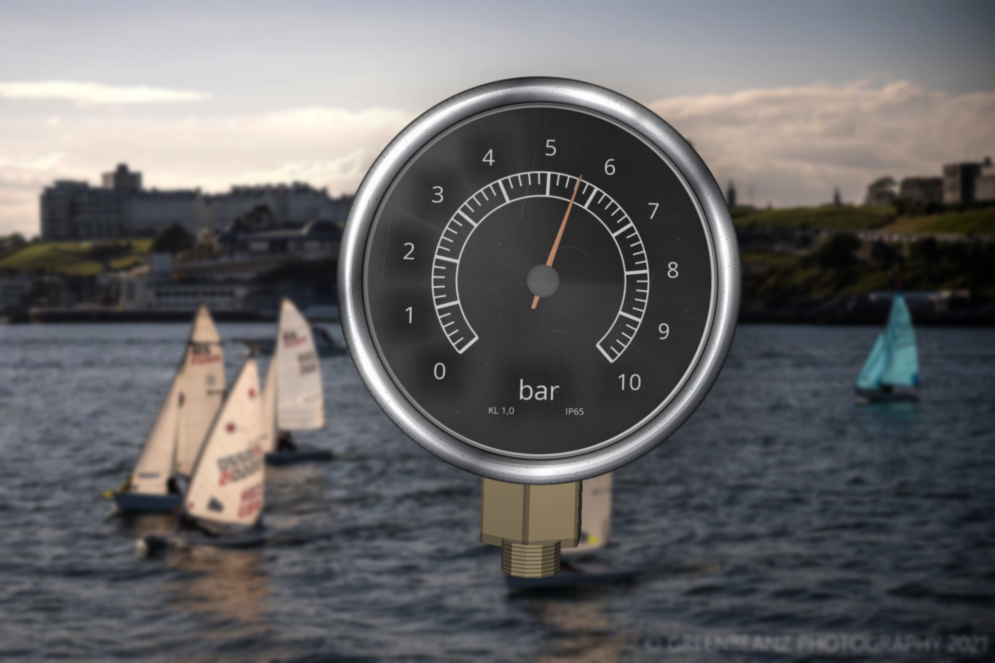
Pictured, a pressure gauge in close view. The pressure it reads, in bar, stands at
5.6 bar
